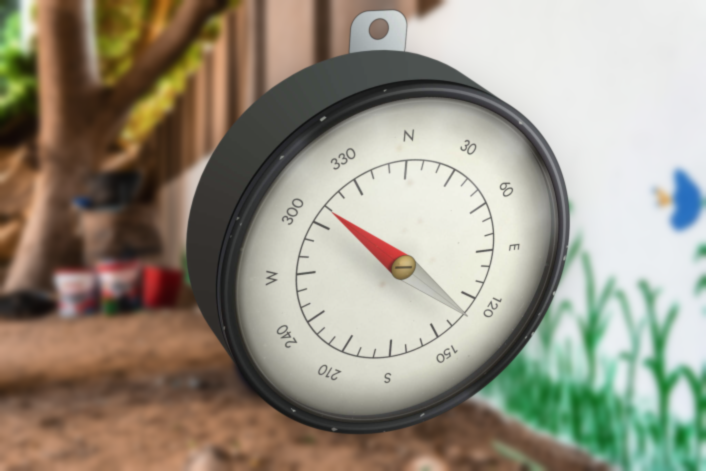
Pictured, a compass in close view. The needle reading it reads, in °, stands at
310 °
